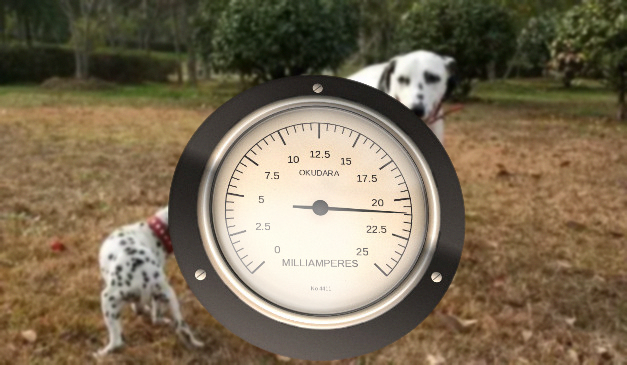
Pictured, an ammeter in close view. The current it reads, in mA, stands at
21 mA
